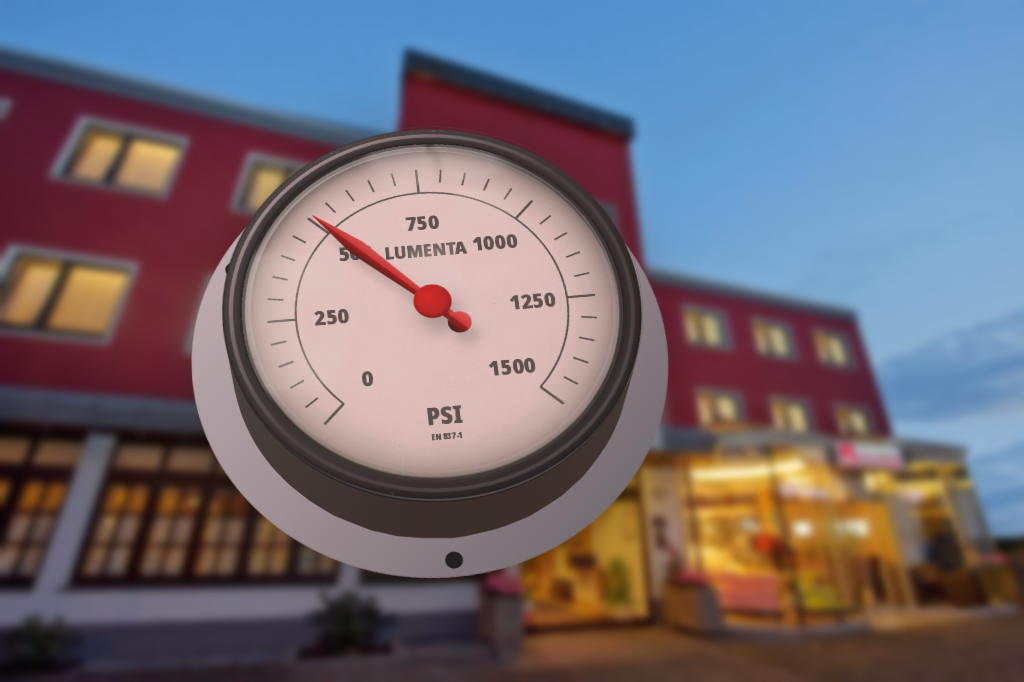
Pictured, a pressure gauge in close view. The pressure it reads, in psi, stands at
500 psi
